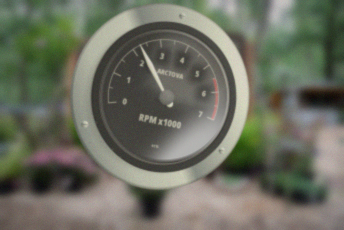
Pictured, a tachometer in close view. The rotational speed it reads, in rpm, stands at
2250 rpm
